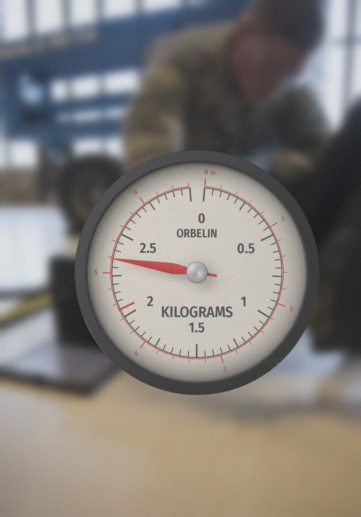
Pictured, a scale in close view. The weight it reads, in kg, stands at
2.35 kg
